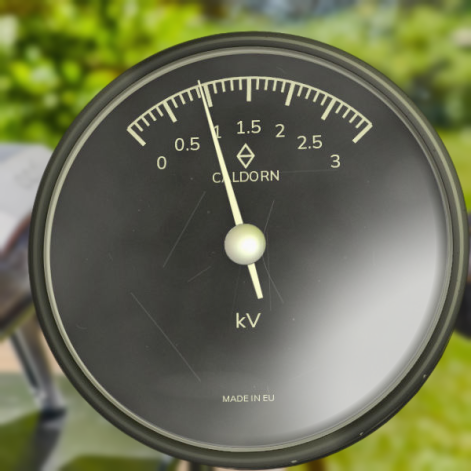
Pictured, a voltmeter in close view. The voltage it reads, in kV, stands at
0.95 kV
